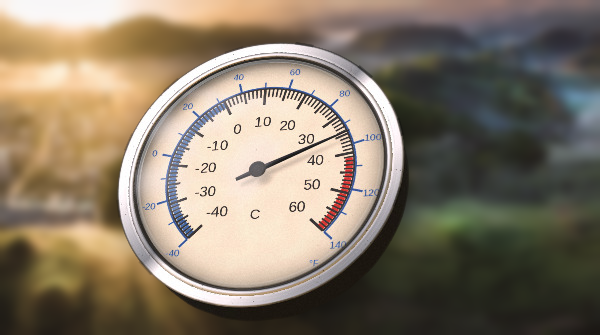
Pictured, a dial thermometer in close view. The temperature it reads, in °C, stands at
35 °C
